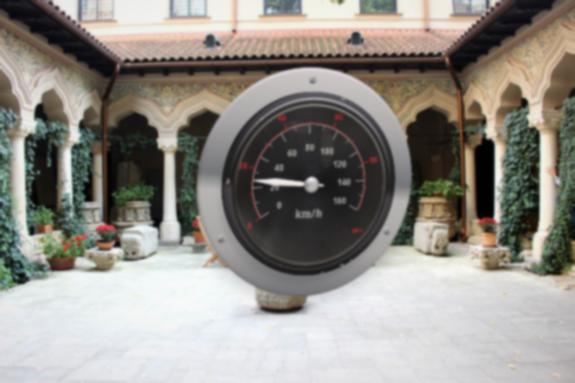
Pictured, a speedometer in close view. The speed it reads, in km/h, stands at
25 km/h
